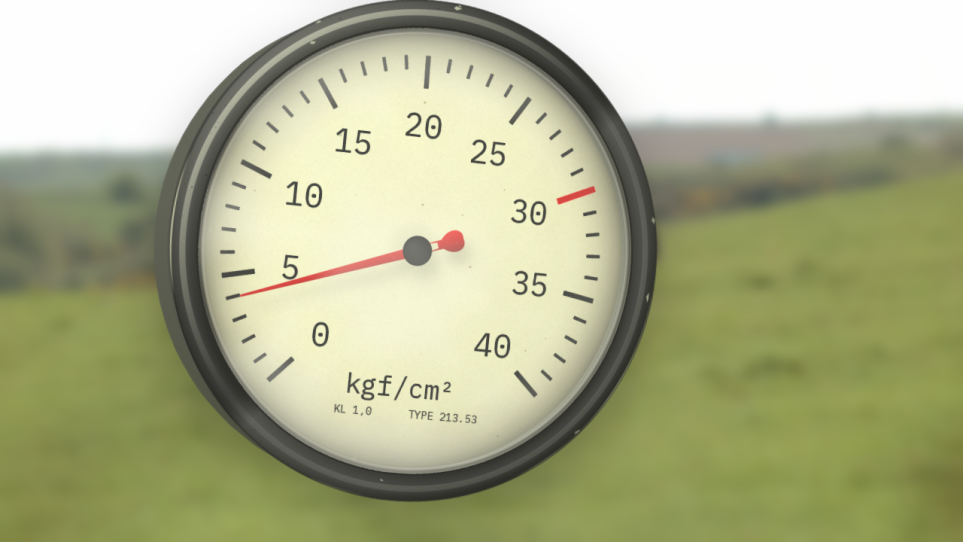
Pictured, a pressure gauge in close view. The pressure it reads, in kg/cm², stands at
4 kg/cm²
